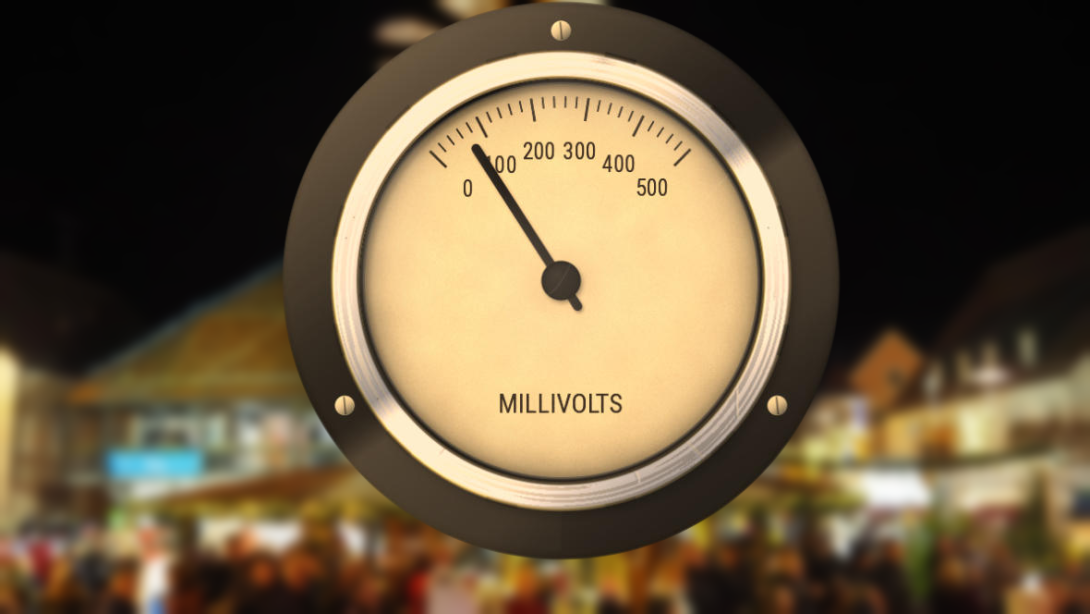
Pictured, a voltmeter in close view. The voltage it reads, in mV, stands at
70 mV
